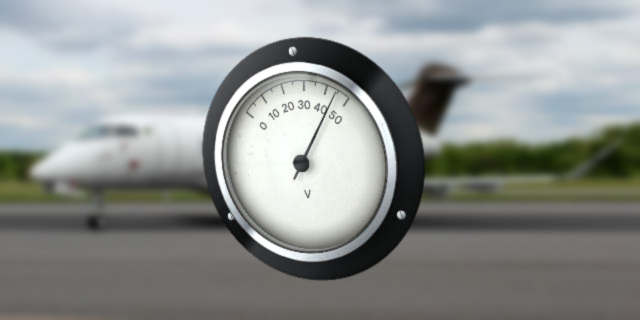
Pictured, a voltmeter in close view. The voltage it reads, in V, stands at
45 V
